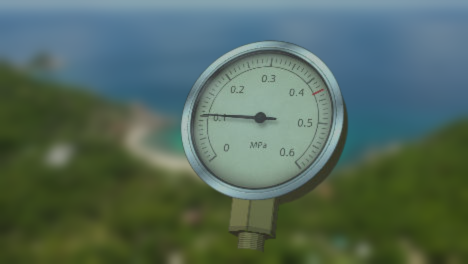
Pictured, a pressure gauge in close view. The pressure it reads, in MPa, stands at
0.1 MPa
